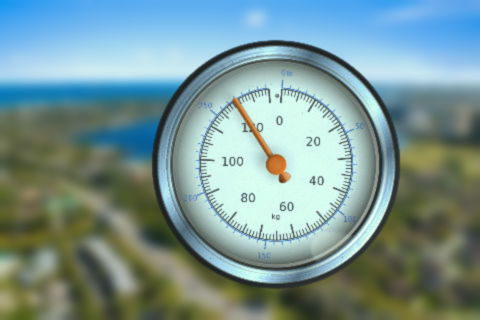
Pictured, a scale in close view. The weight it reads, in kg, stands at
120 kg
